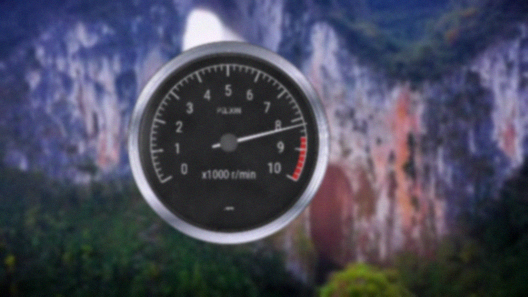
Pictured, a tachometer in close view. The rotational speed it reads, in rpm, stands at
8200 rpm
